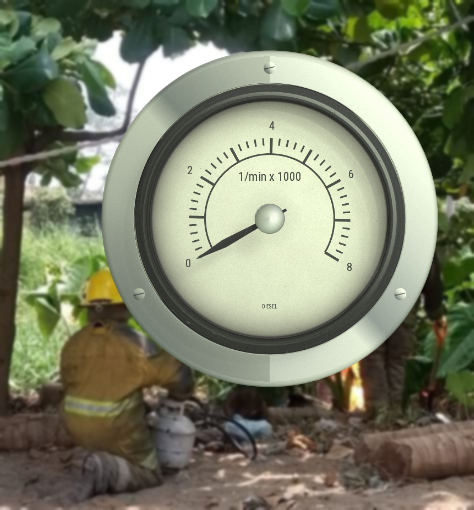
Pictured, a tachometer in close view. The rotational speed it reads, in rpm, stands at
0 rpm
